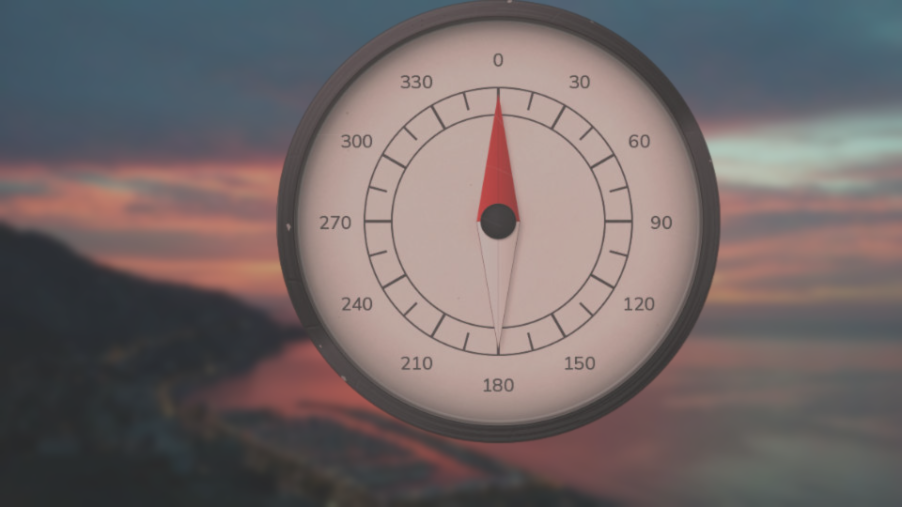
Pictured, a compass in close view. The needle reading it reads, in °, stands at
0 °
